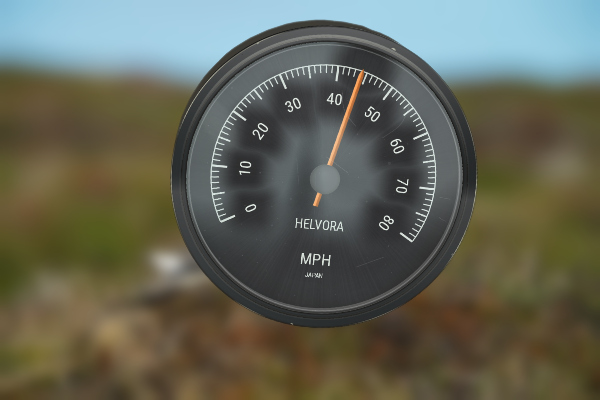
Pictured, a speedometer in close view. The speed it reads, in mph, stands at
44 mph
